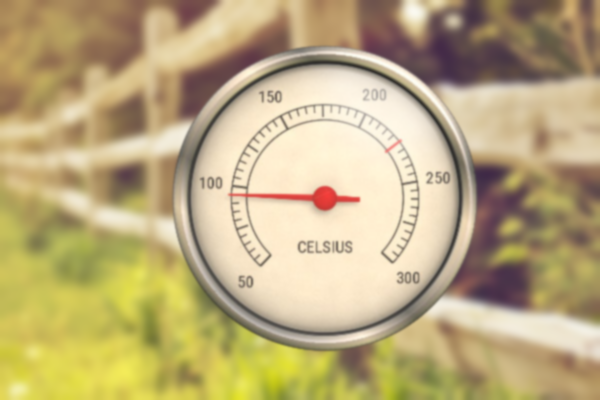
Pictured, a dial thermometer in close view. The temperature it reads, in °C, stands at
95 °C
